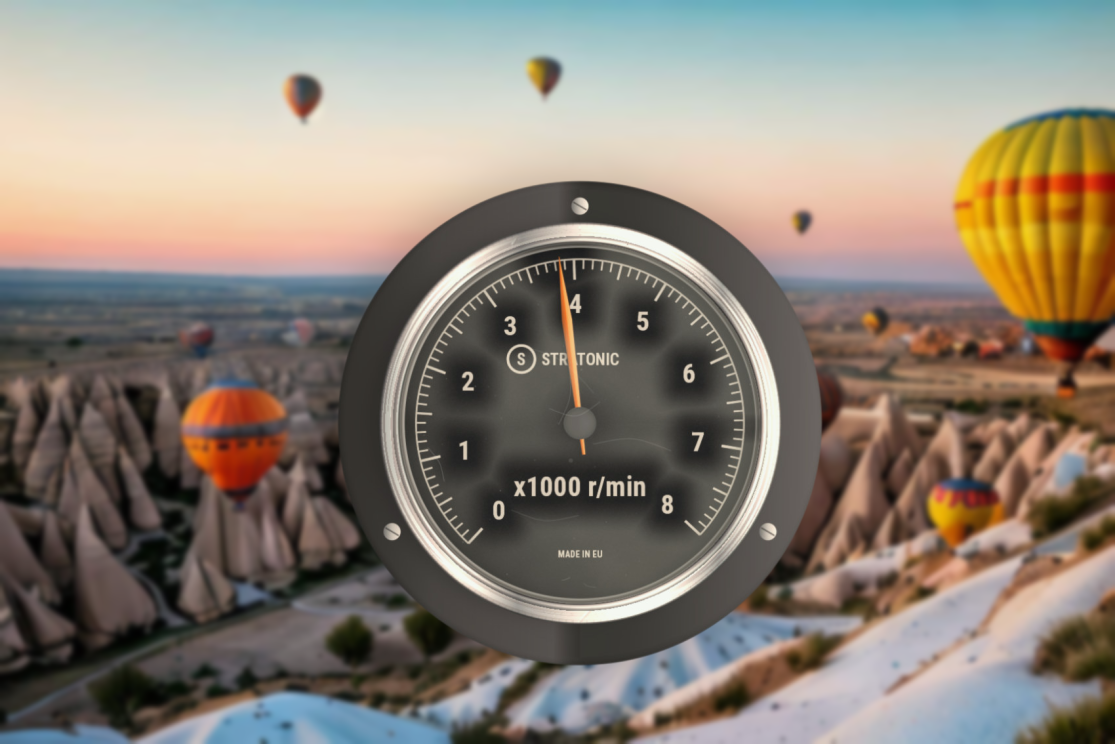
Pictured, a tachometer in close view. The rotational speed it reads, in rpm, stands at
3850 rpm
